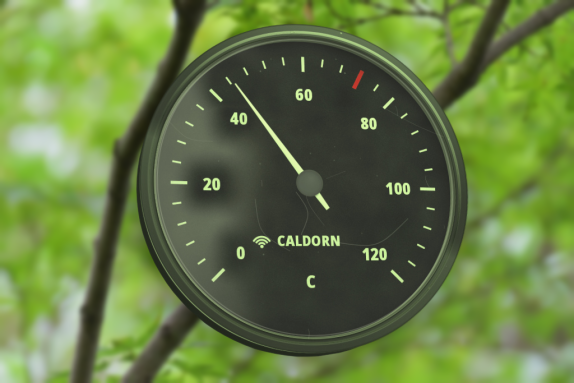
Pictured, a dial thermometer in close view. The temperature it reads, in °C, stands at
44 °C
